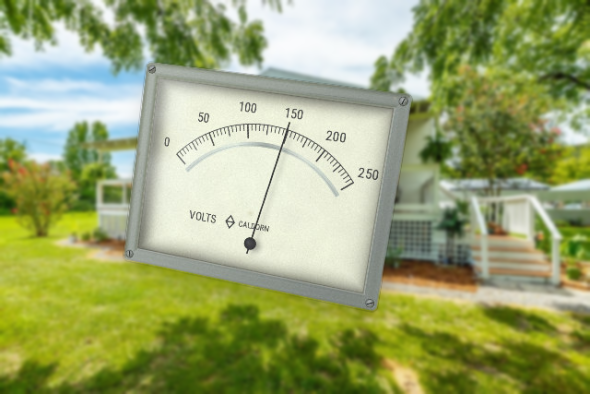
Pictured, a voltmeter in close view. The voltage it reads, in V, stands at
150 V
